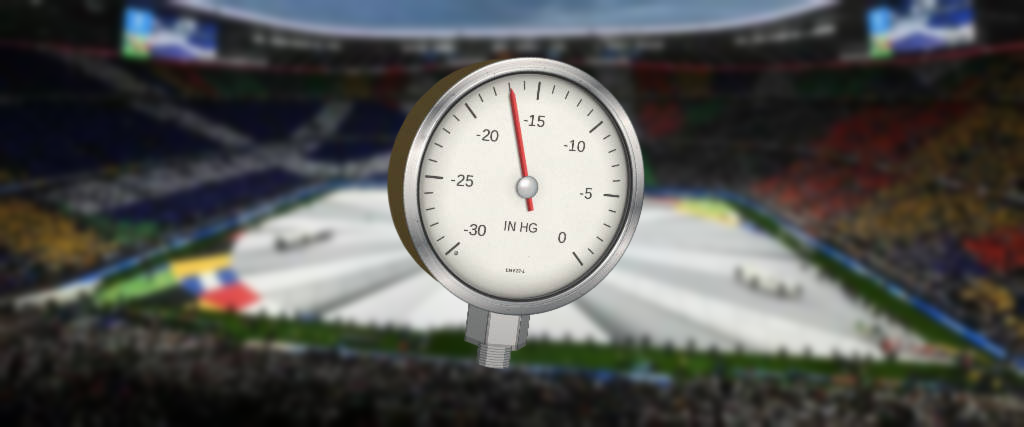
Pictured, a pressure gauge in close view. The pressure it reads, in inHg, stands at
-17 inHg
